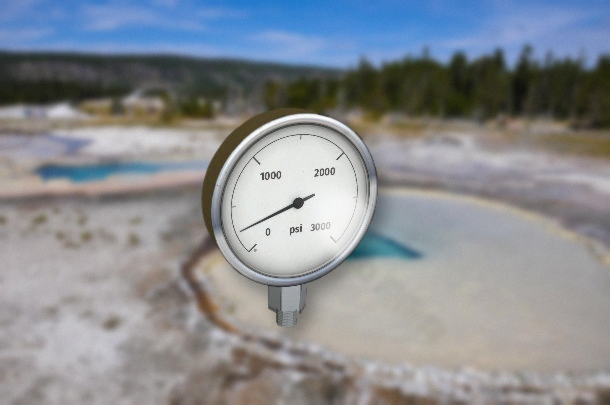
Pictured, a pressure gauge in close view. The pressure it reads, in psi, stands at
250 psi
